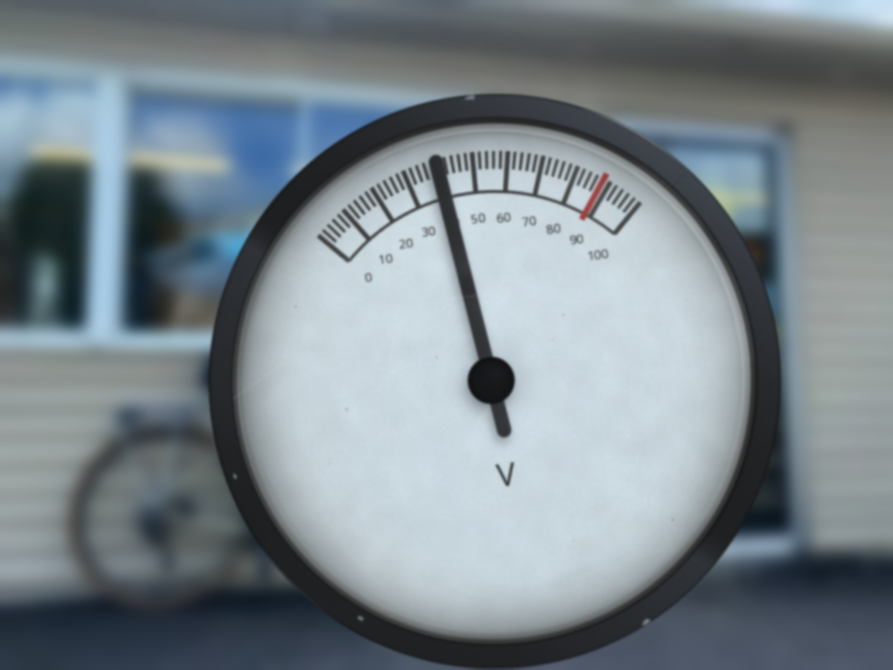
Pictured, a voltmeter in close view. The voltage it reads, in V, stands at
40 V
